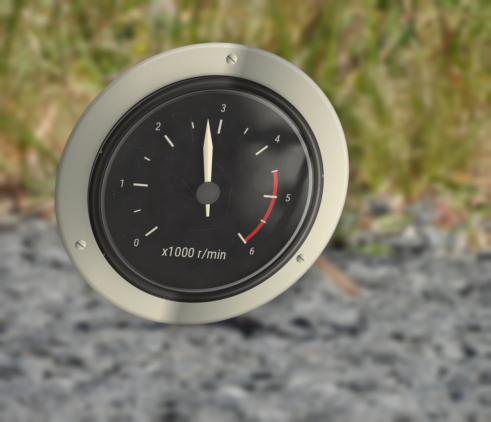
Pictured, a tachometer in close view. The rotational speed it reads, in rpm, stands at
2750 rpm
